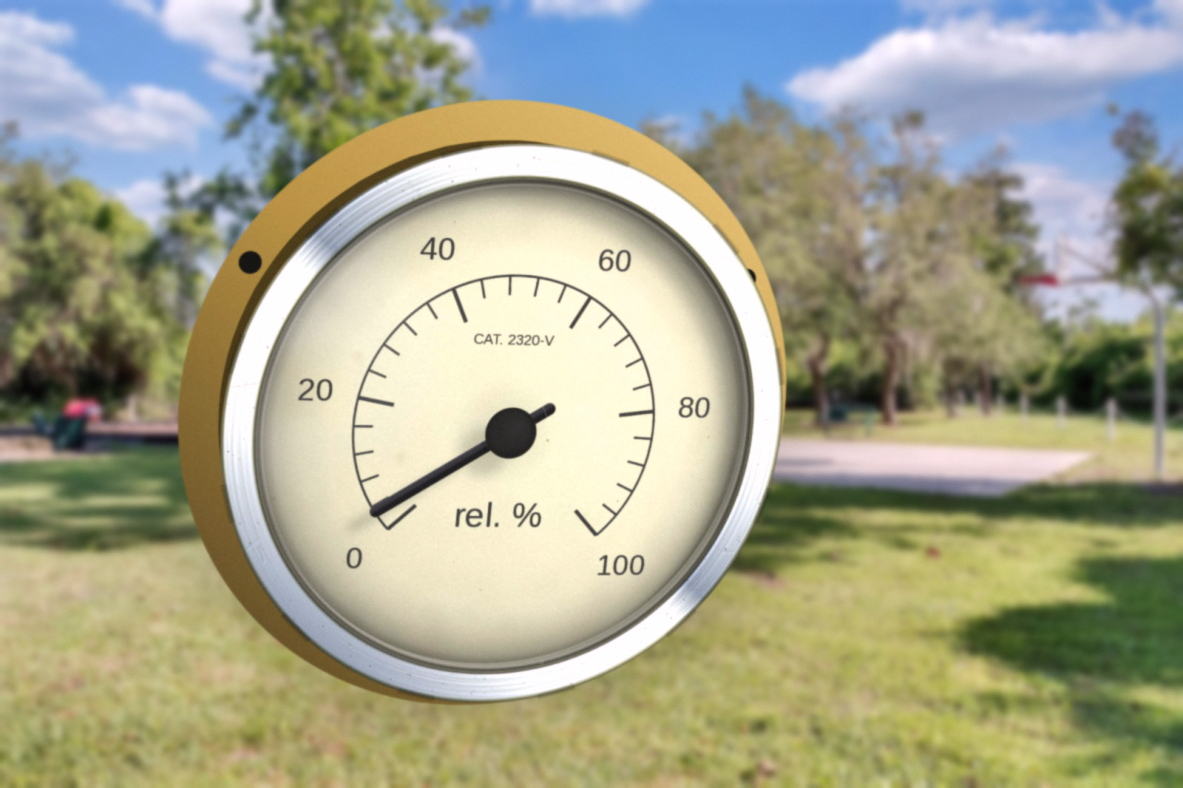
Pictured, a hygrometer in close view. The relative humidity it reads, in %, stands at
4 %
